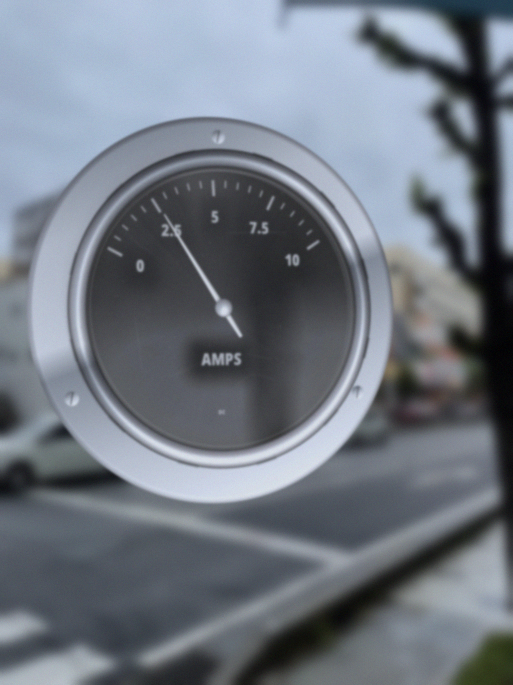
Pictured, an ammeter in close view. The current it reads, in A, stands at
2.5 A
